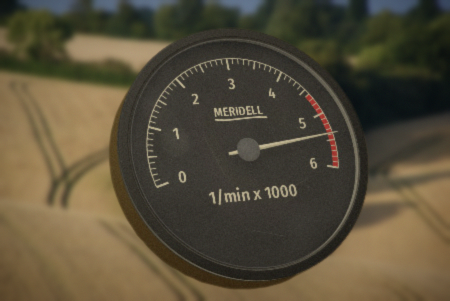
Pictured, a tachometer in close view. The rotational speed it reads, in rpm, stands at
5400 rpm
